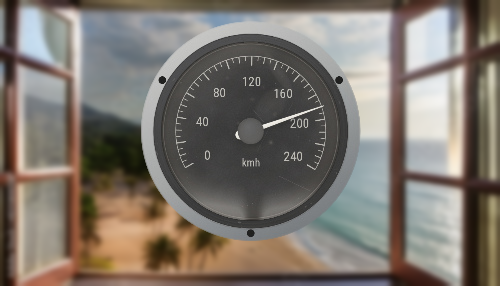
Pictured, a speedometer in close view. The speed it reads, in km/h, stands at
190 km/h
